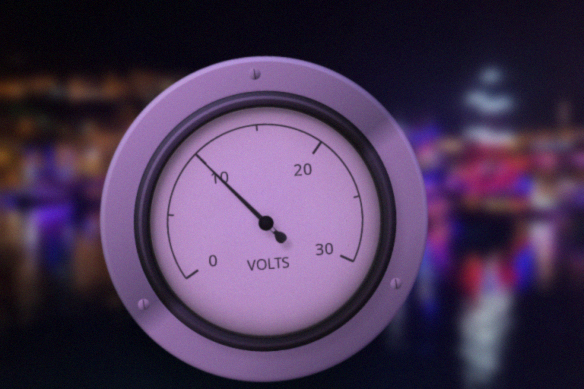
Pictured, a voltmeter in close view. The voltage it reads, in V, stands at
10 V
